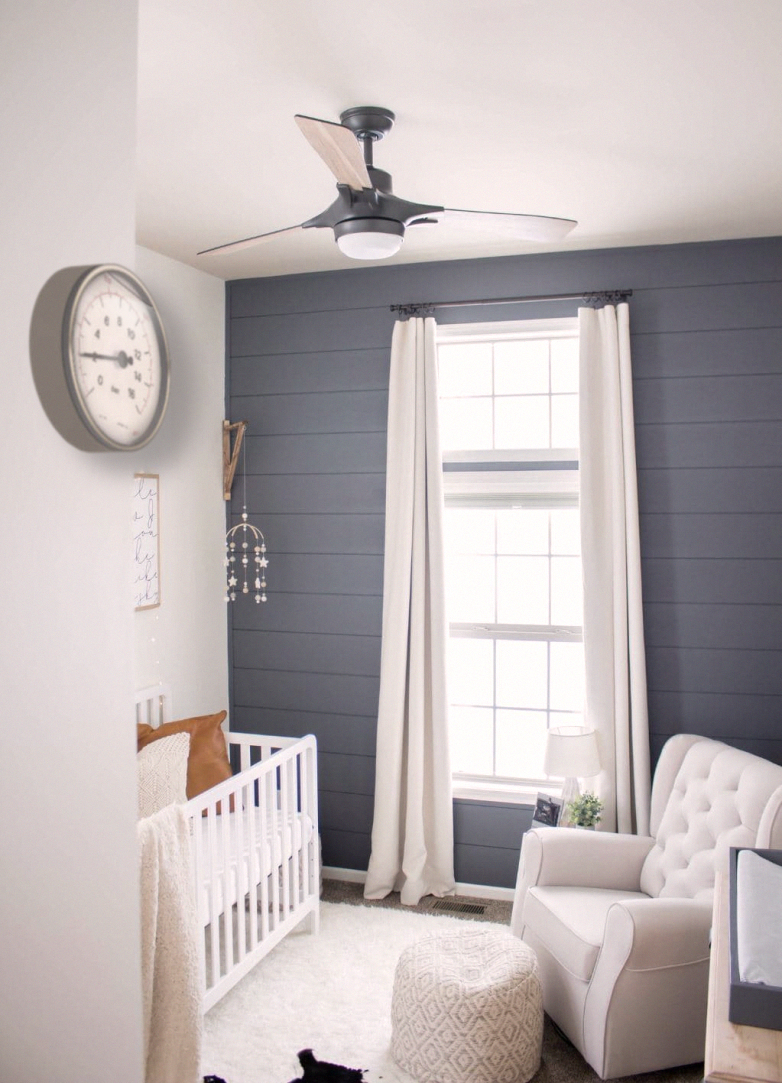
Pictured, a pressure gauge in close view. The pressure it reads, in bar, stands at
2 bar
